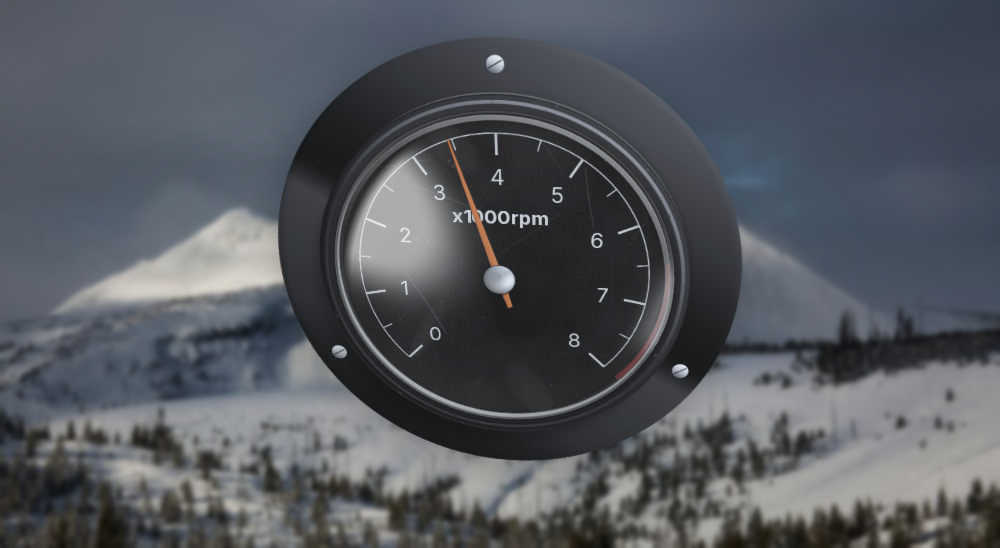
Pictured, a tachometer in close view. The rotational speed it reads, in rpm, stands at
3500 rpm
